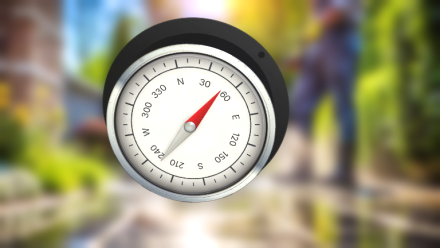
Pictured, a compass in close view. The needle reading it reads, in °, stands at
50 °
